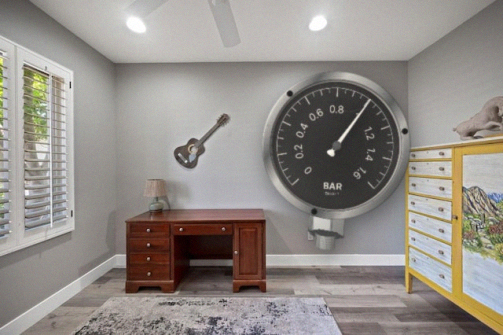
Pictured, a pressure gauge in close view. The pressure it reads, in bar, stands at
1 bar
